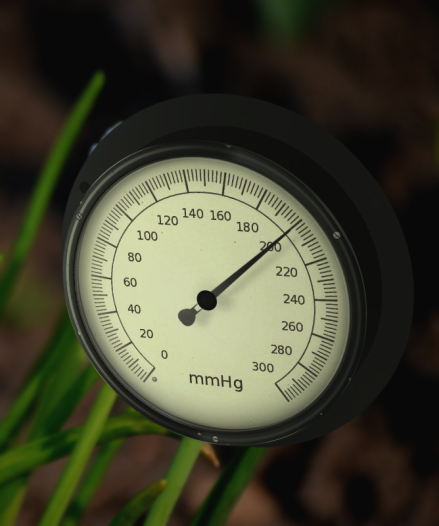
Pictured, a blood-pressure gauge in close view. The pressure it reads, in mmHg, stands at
200 mmHg
